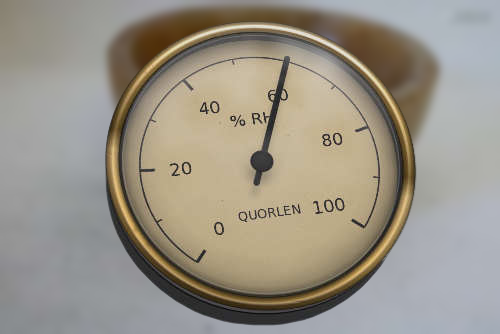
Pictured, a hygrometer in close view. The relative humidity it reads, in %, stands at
60 %
